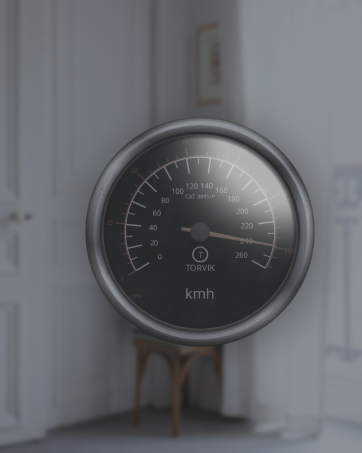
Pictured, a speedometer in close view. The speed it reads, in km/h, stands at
240 km/h
